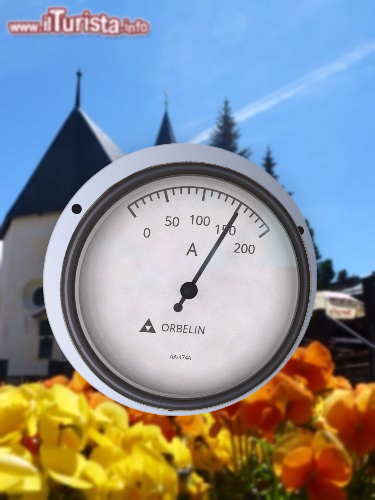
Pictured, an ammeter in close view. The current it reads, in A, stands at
150 A
